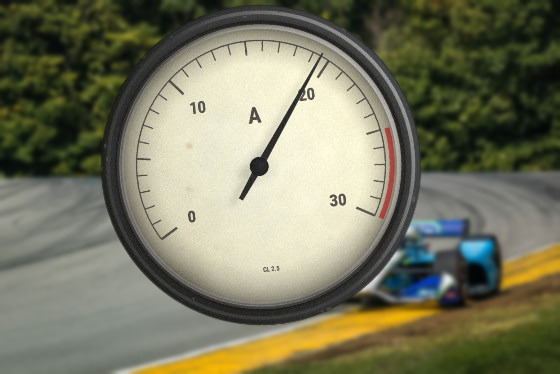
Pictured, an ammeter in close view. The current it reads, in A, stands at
19.5 A
